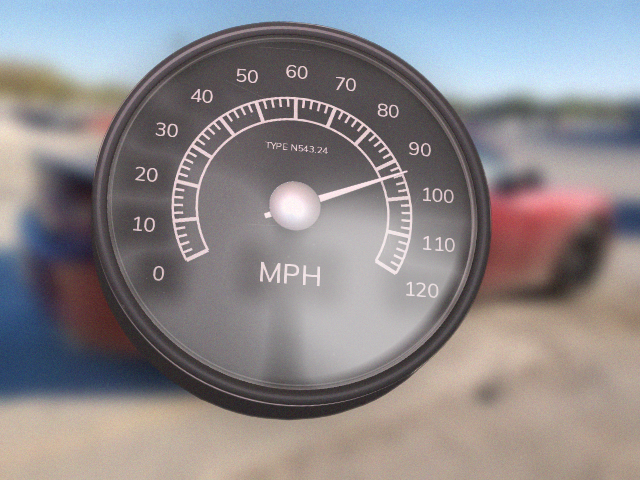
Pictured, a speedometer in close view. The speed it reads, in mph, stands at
94 mph
